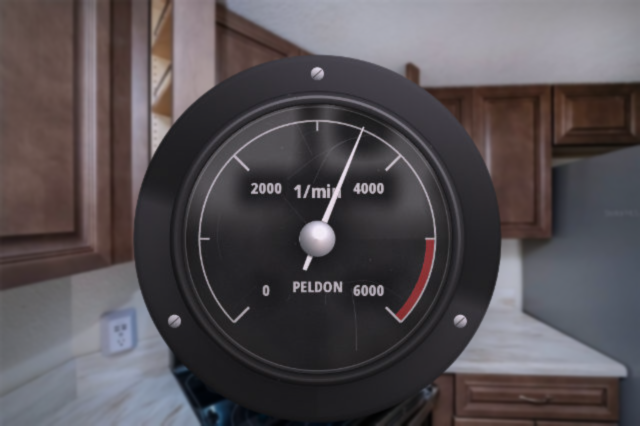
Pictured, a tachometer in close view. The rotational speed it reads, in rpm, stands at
3500 rpm
